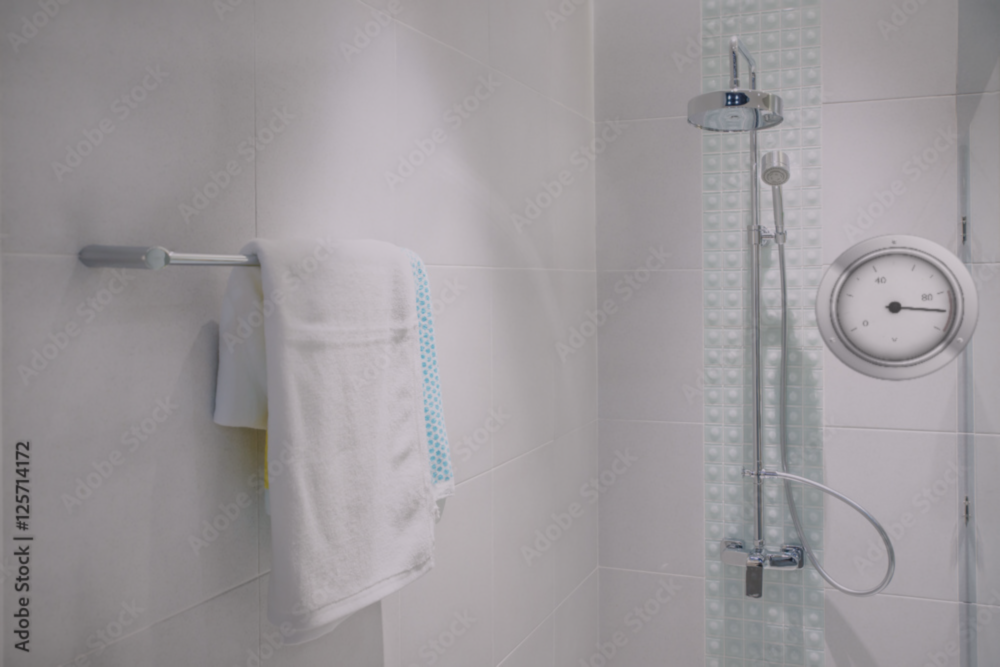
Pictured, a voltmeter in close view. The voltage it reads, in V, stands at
90 V
